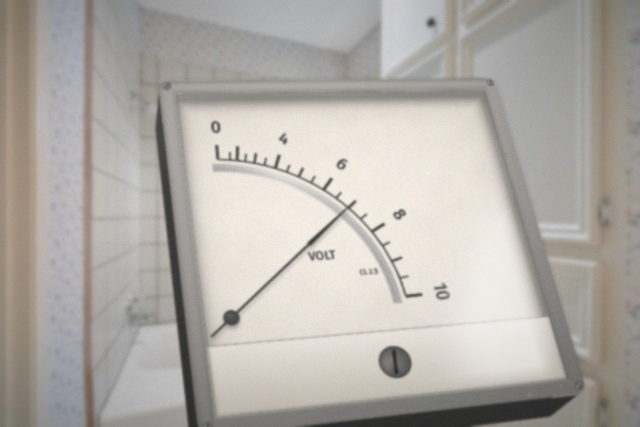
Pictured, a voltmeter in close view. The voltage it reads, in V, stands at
7 V
